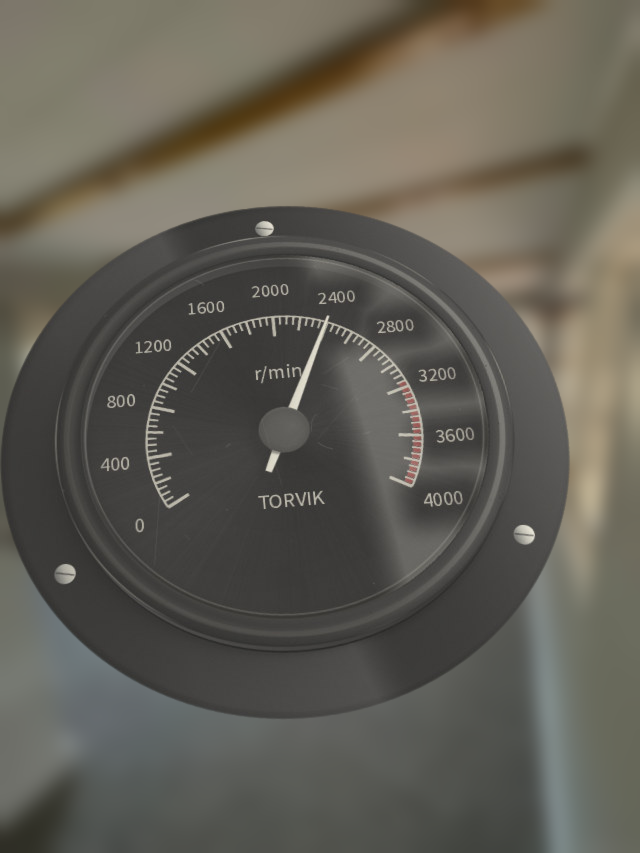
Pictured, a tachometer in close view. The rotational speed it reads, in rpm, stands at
2400 rpm
